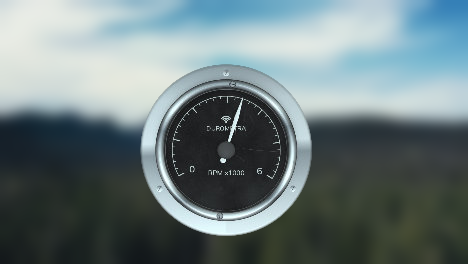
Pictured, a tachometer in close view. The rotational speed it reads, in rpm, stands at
3400 rpm
